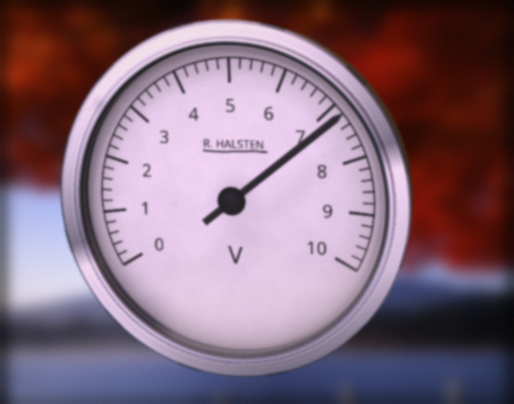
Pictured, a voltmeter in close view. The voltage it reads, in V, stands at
7.2 V
